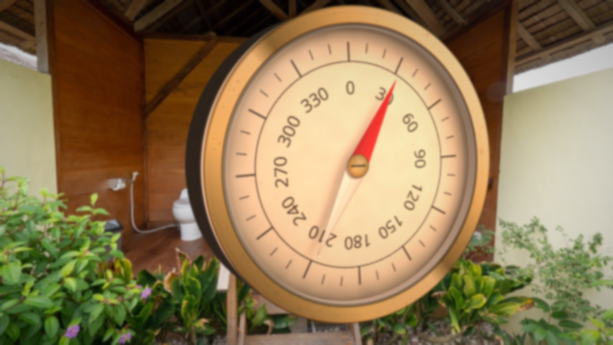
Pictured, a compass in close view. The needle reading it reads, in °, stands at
30 °
